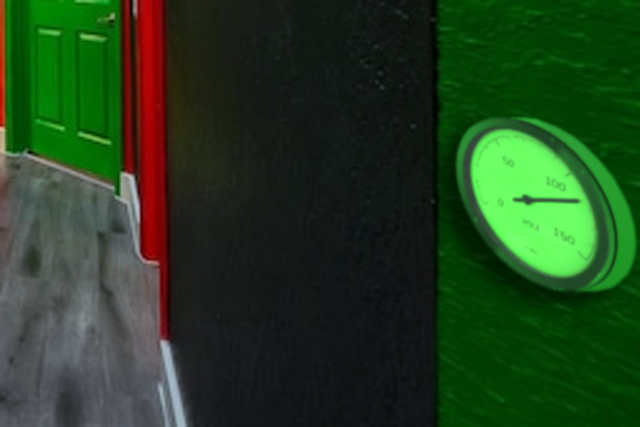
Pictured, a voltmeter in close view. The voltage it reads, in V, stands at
115 V
